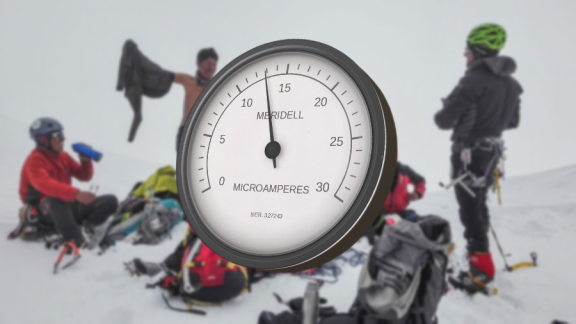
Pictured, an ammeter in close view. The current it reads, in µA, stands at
13 µA
